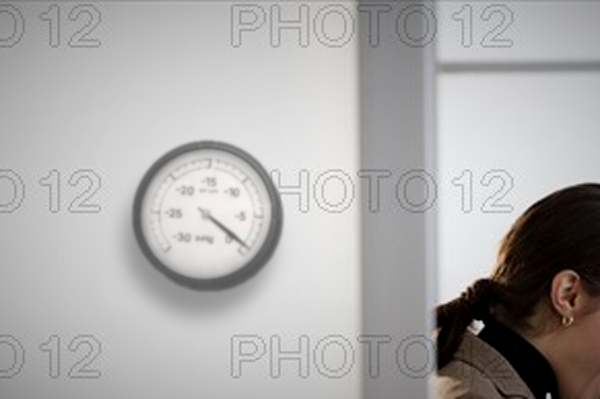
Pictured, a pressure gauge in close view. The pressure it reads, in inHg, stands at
-1 inHg
